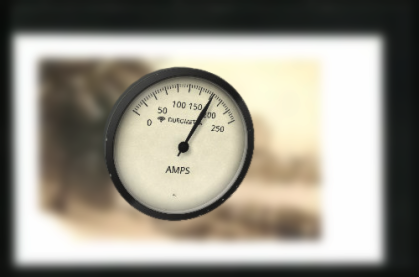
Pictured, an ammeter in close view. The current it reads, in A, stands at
175 A
